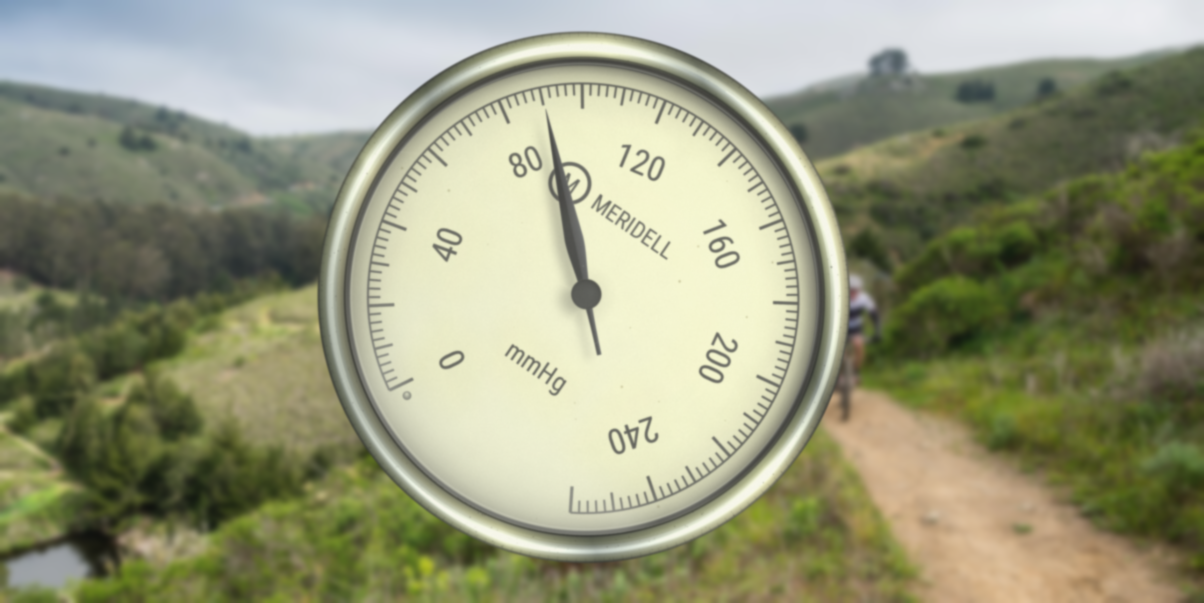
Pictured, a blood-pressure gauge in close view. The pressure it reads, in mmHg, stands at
90 mmHg
